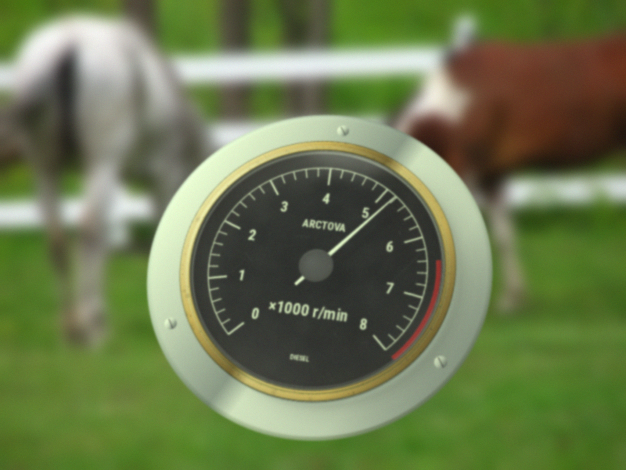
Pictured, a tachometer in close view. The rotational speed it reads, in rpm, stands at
5200 rpm
